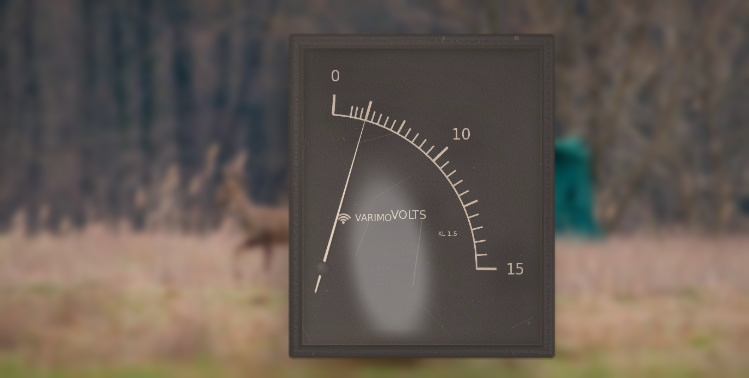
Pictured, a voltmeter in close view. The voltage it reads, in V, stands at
5 V
